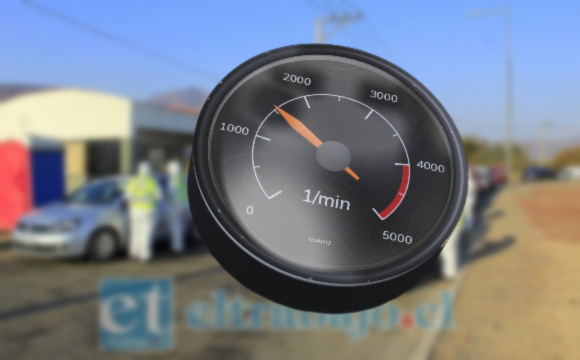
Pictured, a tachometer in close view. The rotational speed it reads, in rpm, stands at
1500 rpm
